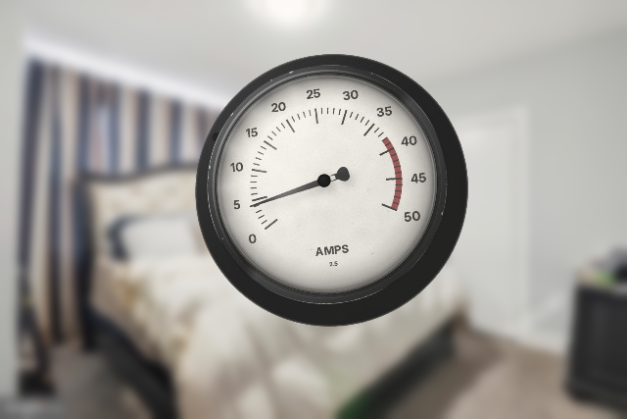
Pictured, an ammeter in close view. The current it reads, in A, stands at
4 A
